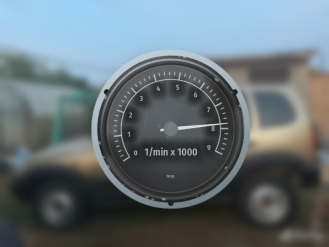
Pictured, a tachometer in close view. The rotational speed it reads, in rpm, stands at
7800 rpm
